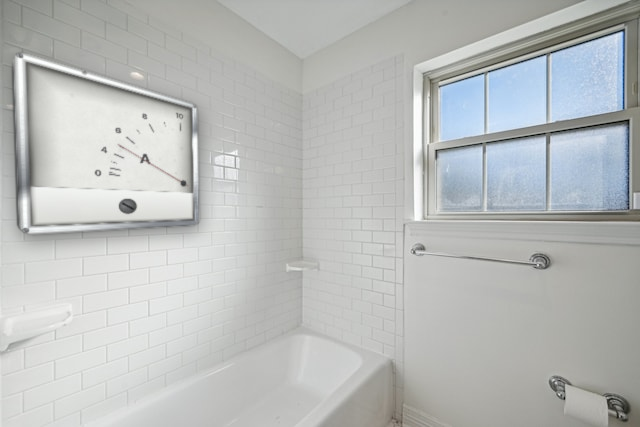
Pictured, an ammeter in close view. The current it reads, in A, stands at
5 A
